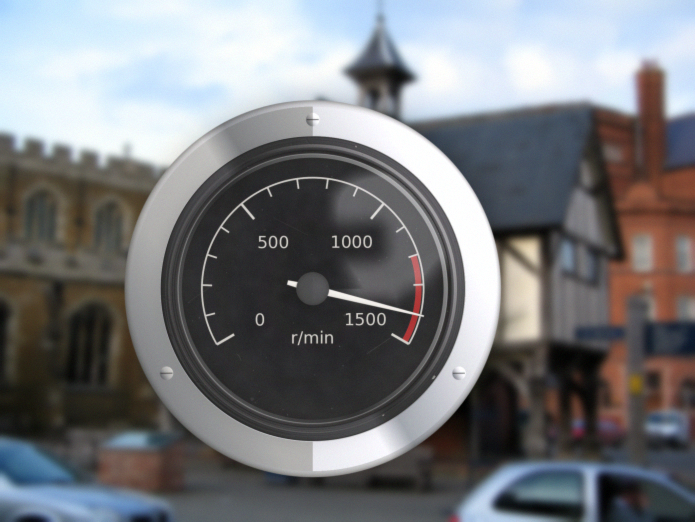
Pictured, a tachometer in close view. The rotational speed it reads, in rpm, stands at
1400 rpm
